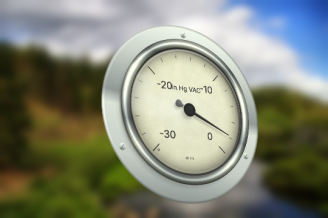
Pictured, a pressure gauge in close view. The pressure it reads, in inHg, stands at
-2 inHg
